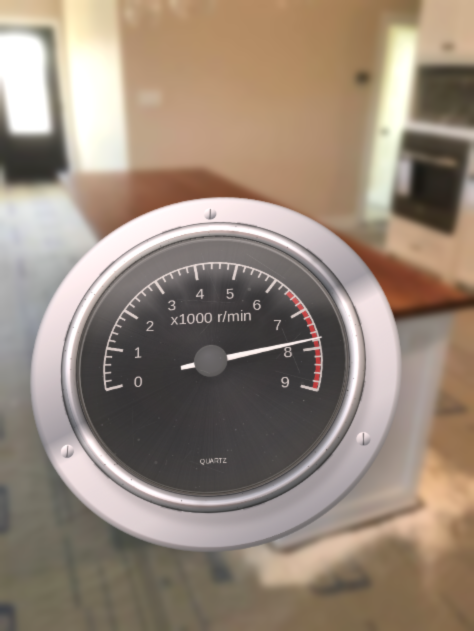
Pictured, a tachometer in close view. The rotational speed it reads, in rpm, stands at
7800 rpm
